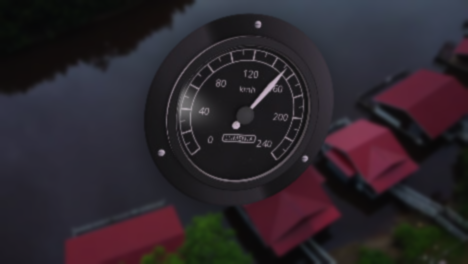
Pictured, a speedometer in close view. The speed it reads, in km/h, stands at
150 km/h
